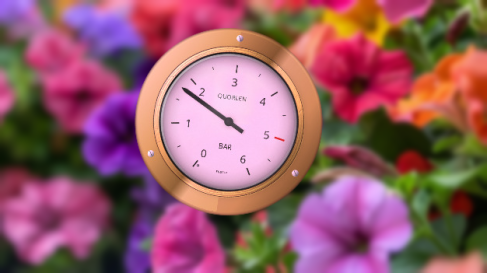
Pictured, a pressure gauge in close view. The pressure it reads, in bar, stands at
1.75 bar
